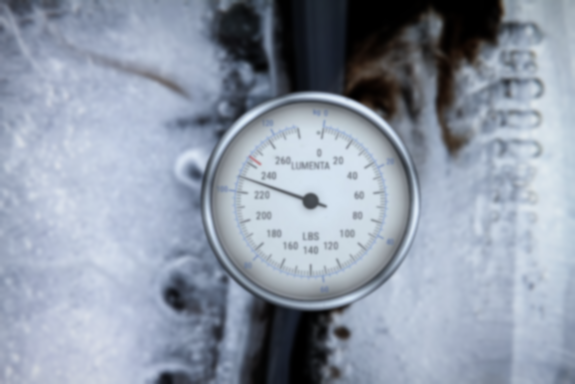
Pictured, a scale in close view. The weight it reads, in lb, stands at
230 lb
